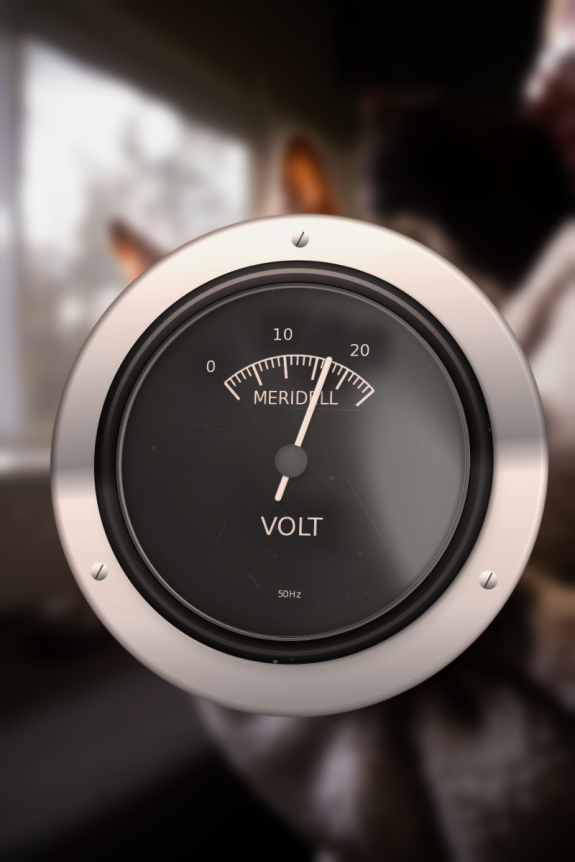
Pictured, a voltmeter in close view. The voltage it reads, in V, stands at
17 V
